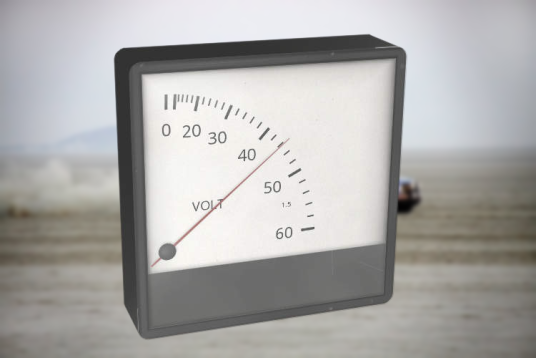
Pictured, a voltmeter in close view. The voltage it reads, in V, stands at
44 V
